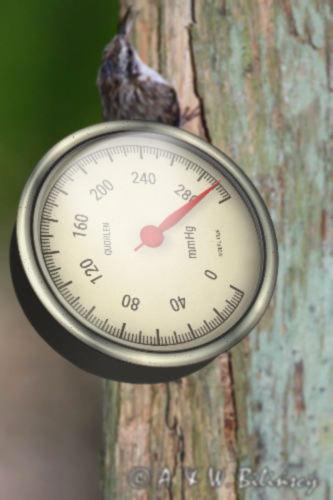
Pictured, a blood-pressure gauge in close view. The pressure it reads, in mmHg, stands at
290 mmHg
